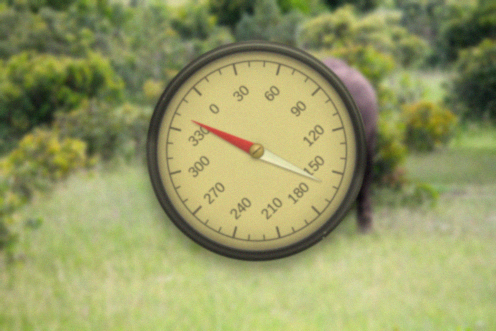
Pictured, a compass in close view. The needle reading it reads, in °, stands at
340 °
